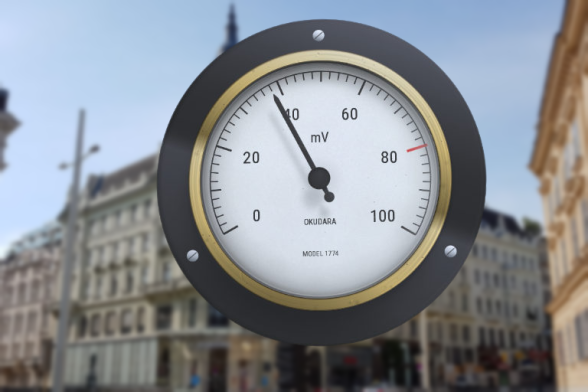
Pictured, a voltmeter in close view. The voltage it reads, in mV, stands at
38 mV
